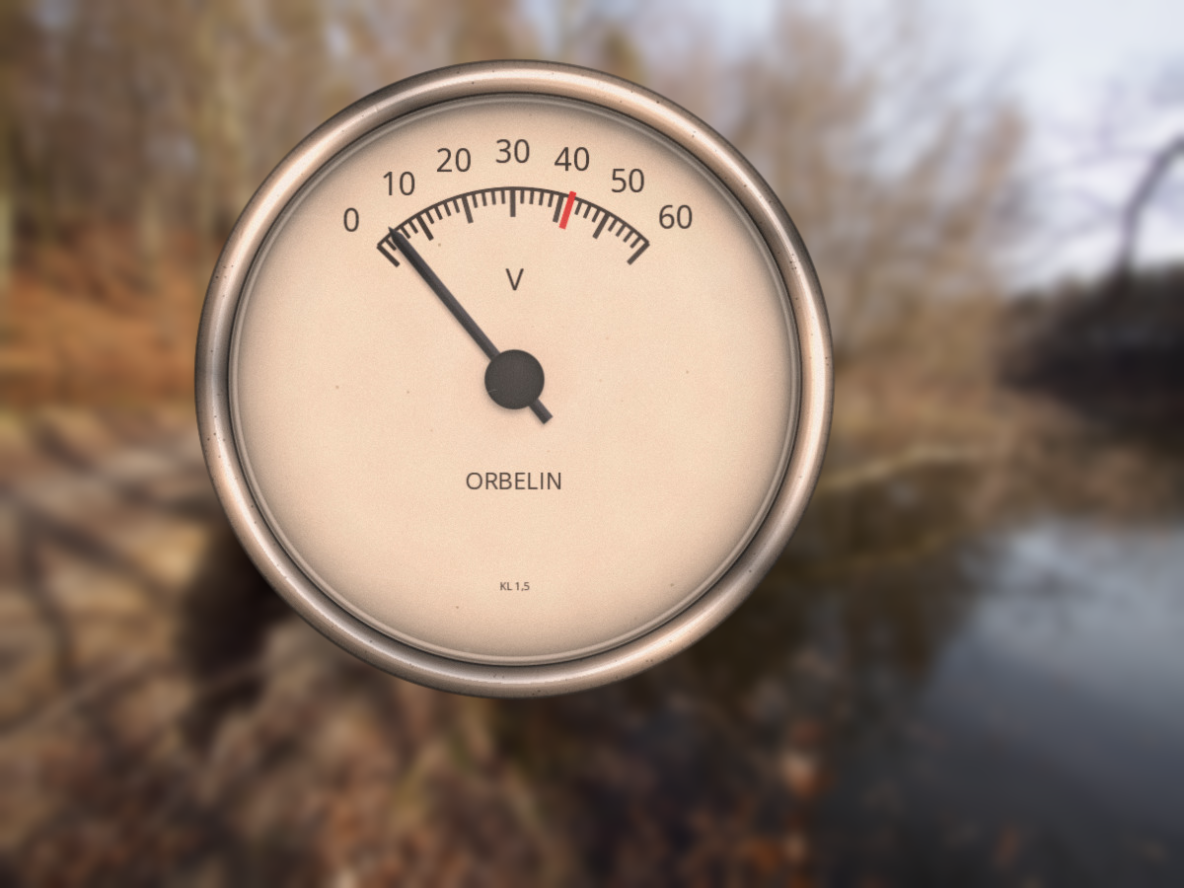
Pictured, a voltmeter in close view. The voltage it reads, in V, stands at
4 V
